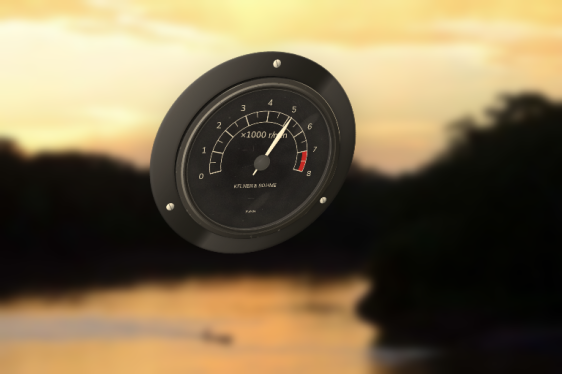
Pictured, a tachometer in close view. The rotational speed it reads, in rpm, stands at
5000 rpm
